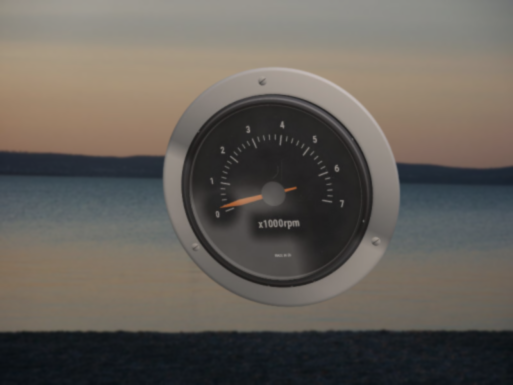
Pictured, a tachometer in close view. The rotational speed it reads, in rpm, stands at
200 rpm
